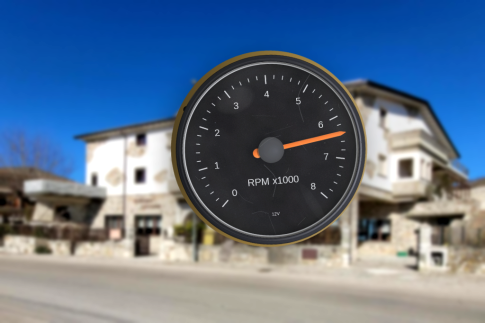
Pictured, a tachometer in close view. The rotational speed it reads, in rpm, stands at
6400 rpm
